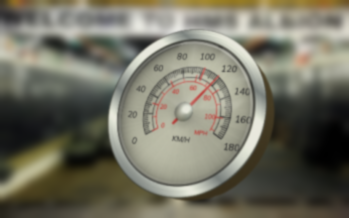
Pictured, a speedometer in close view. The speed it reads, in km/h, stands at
120 km/h
